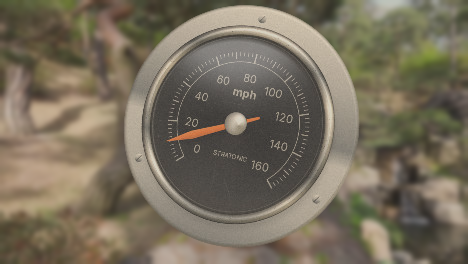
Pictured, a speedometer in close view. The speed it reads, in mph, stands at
10 mph
